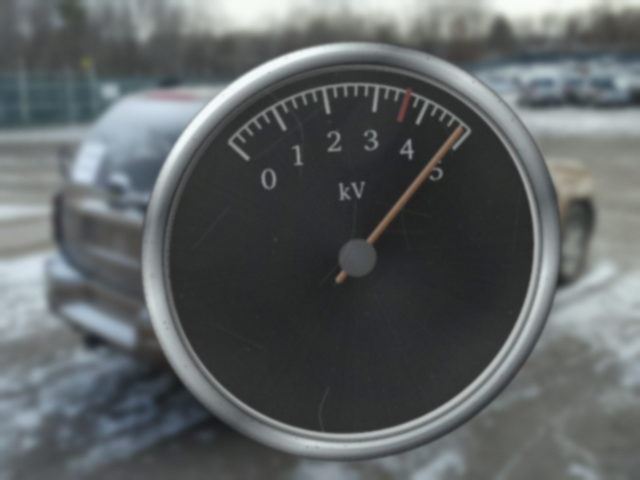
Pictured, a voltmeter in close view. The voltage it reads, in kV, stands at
4.8 kV
